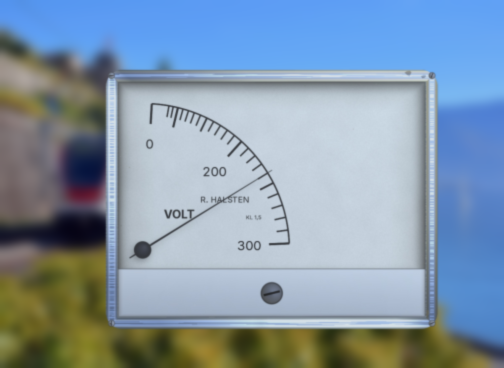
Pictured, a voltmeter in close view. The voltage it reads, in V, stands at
240 V
